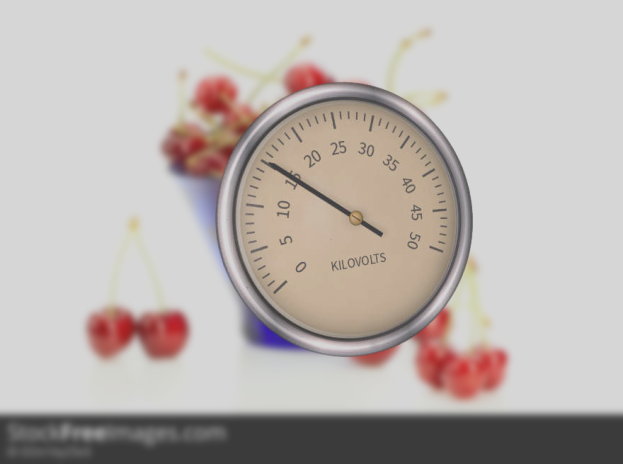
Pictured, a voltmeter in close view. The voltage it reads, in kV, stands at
15 kV
